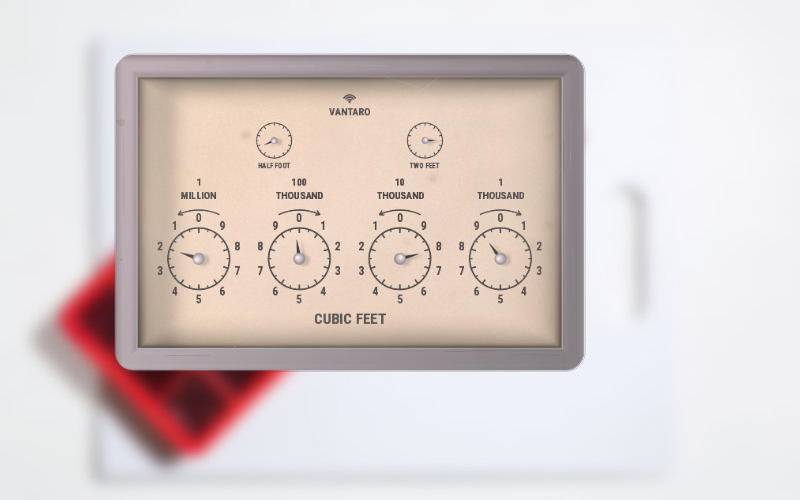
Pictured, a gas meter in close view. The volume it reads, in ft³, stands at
197900 ft³
